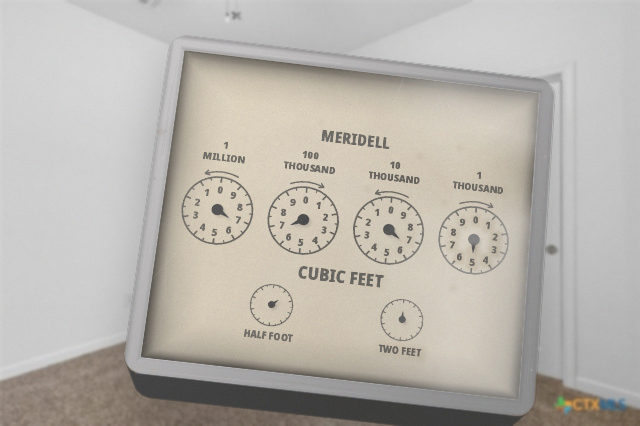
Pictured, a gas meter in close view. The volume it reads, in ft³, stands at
666500 ft³
